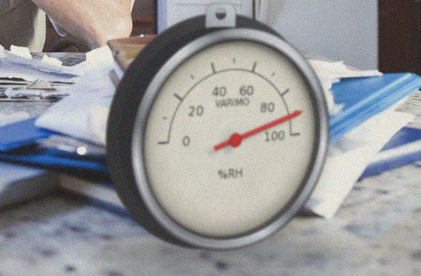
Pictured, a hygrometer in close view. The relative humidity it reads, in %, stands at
90 %
